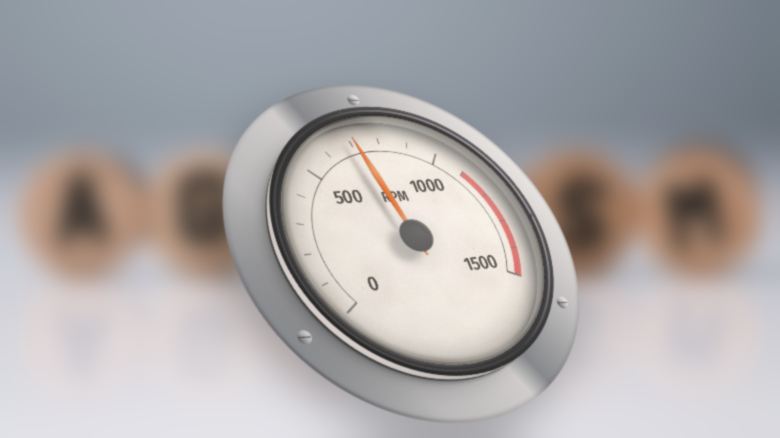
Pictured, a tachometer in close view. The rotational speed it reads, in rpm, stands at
700 rpm
